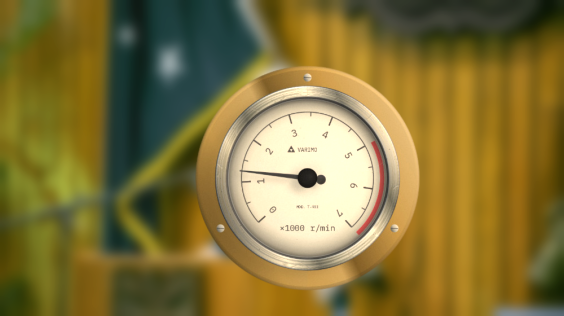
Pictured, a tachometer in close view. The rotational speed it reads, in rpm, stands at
1250 rpm
